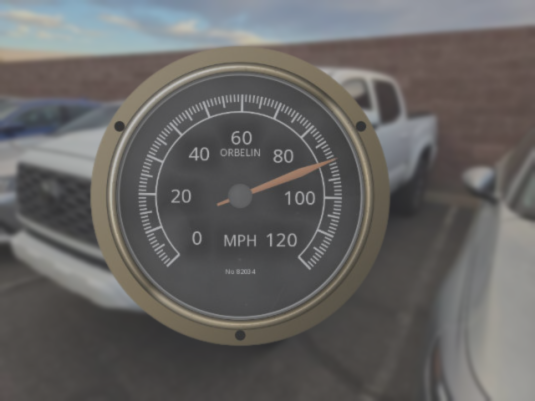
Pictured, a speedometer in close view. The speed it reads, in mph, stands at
90 mph
